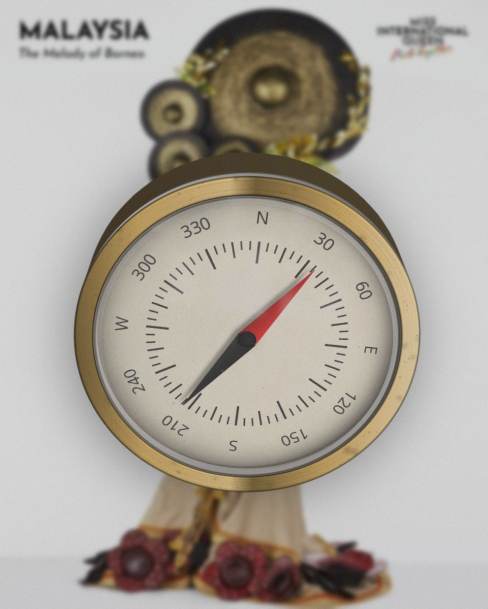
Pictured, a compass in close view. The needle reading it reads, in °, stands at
35 °
